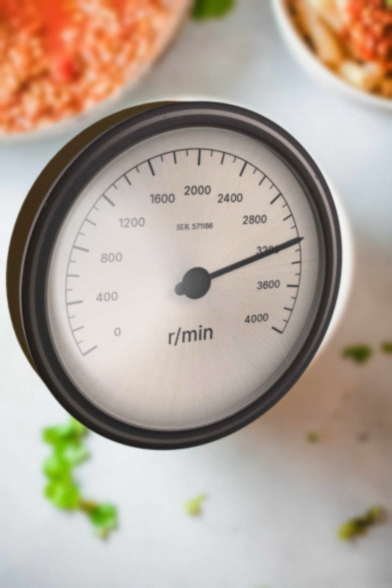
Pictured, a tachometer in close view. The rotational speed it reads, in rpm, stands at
3200 rpm
